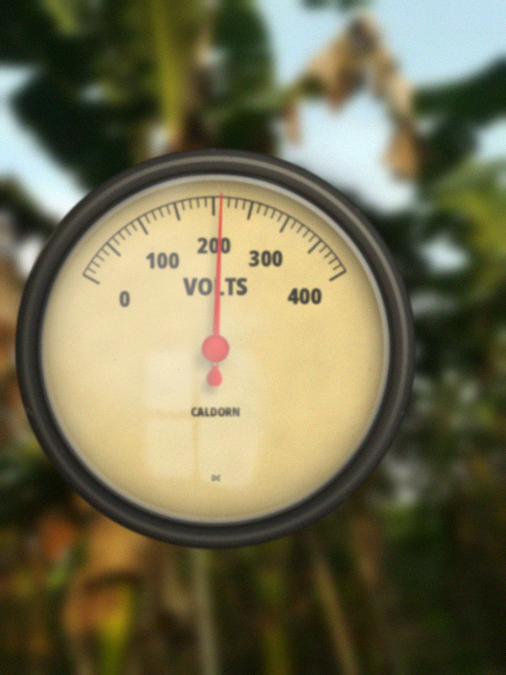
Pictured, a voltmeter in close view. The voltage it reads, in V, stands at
210 V
